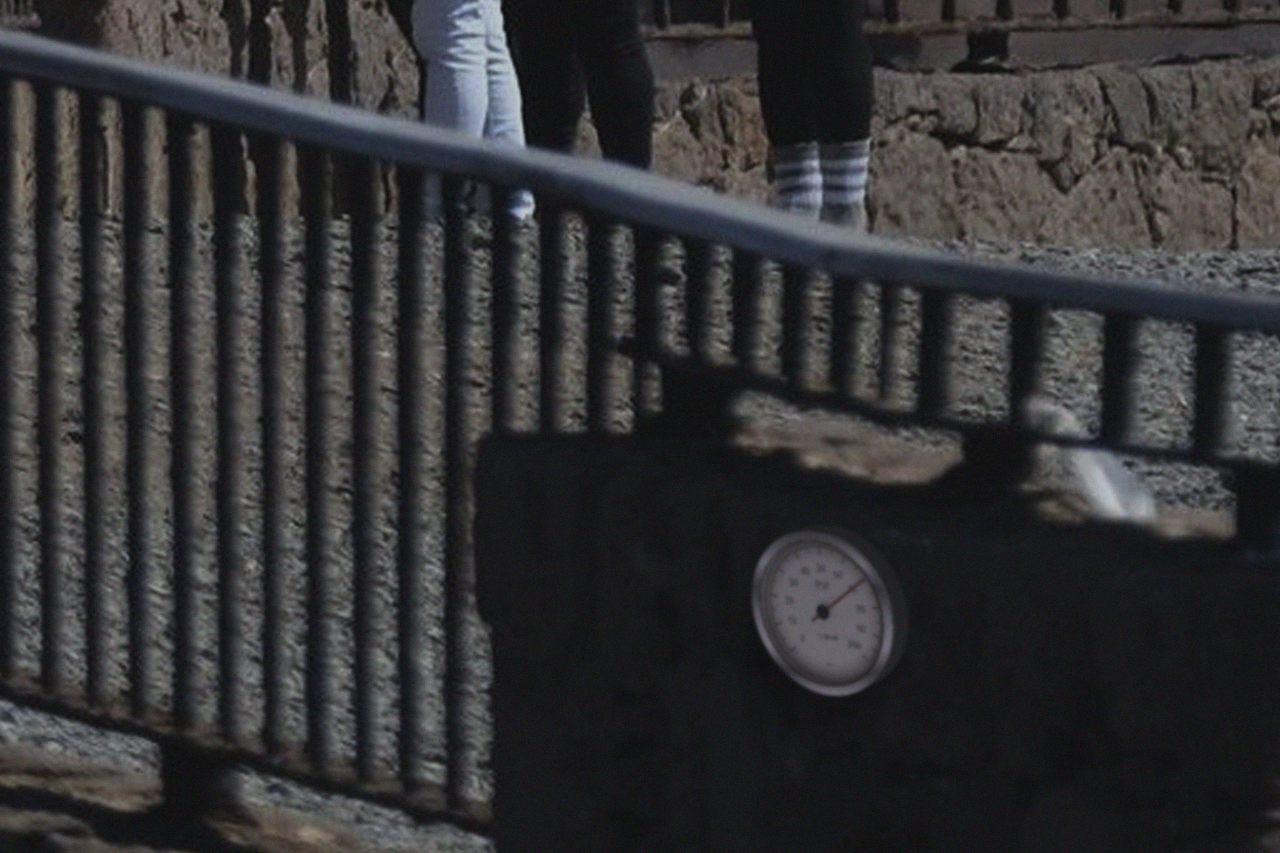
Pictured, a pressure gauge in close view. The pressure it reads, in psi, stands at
70 psi
